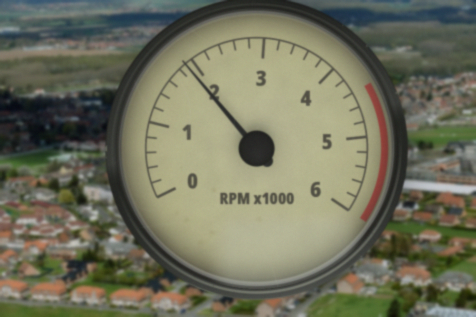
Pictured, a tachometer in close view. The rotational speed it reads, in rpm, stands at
1900 rpm
